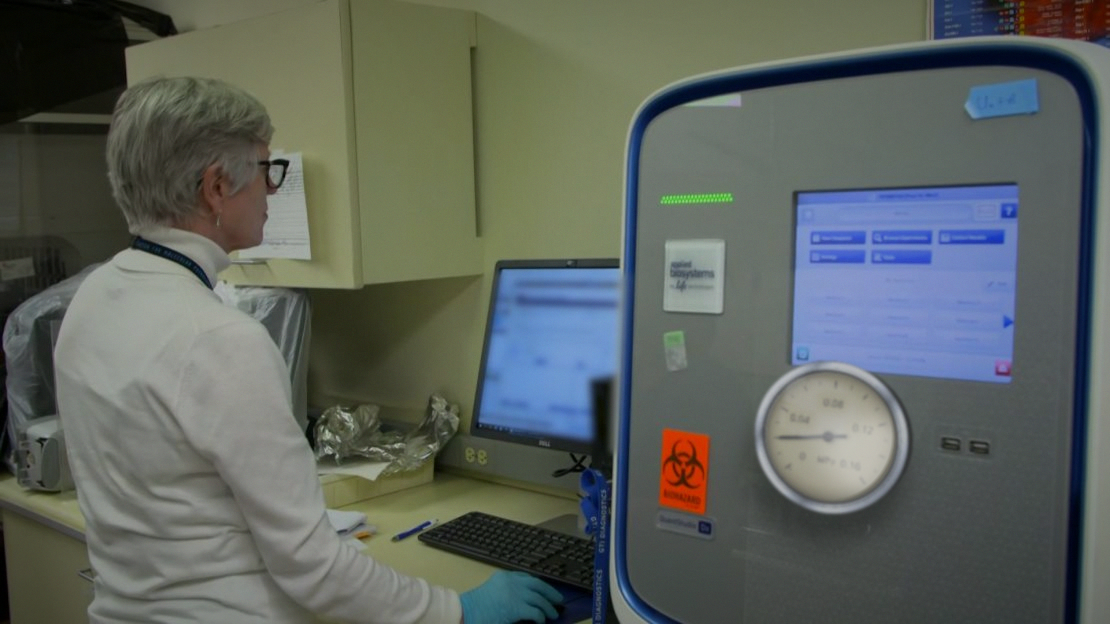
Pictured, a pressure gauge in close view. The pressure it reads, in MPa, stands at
0.02 MPa
